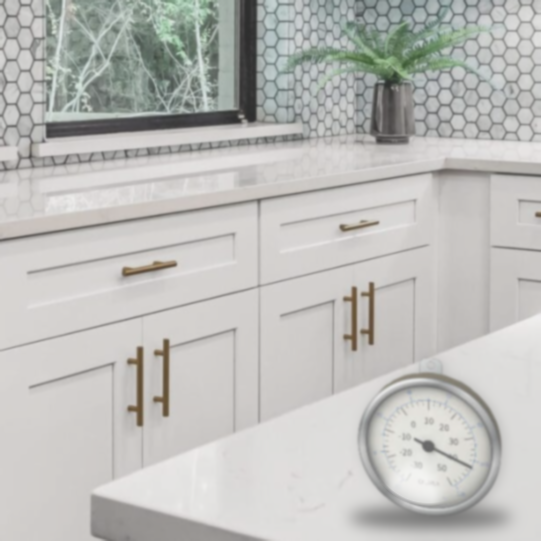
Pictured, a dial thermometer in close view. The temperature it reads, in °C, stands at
40 °C
